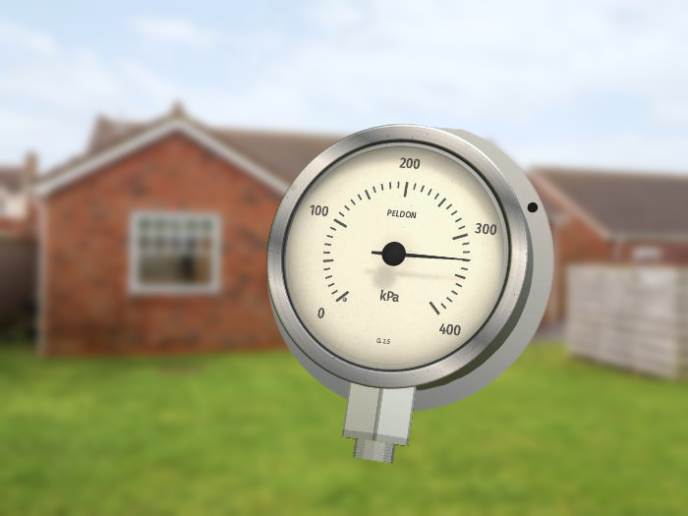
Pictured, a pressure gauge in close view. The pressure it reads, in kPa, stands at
330 kPa
